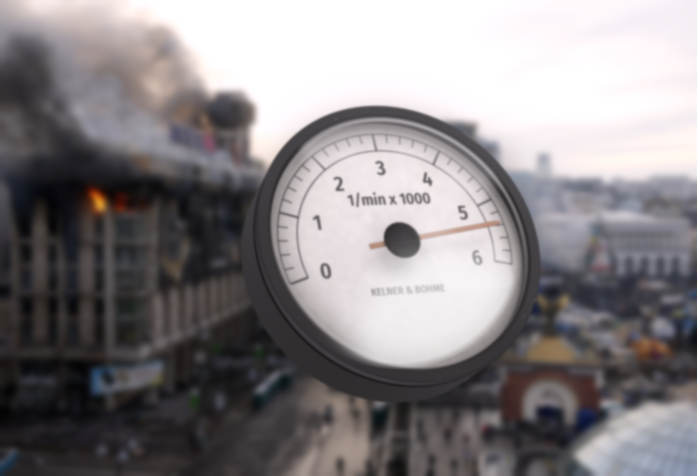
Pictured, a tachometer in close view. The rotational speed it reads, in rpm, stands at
5400 rpm
